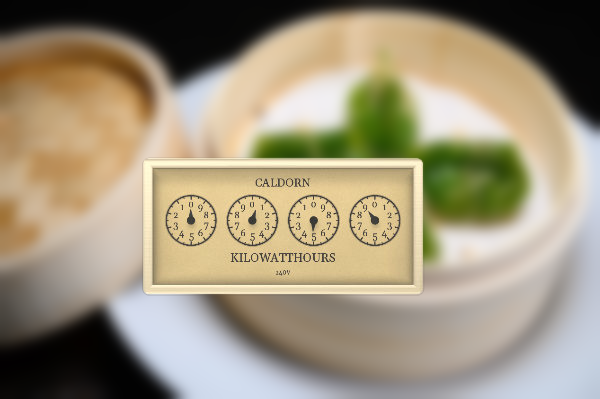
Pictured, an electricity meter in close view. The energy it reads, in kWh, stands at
49 kWh
